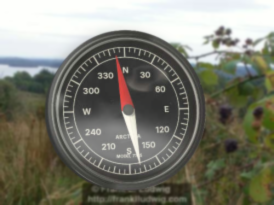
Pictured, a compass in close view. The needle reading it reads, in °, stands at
350 °
